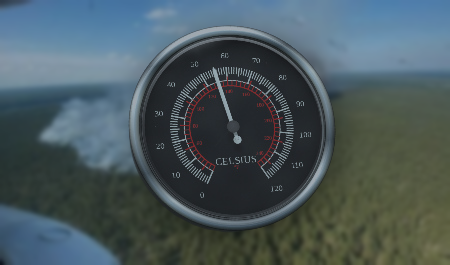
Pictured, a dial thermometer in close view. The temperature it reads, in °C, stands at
55 °C
